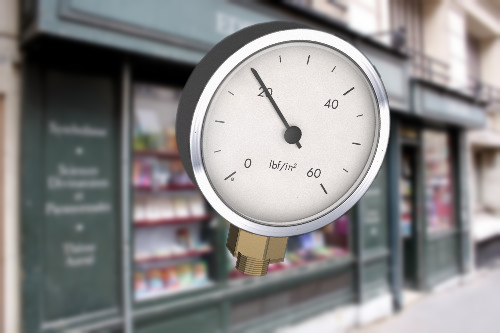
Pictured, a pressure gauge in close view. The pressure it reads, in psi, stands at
20 psi
